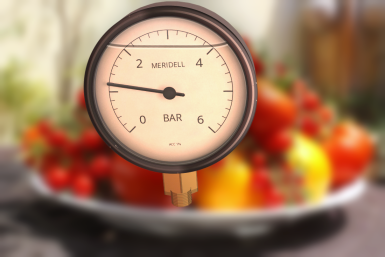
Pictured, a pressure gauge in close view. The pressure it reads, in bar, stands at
1.2 bar
